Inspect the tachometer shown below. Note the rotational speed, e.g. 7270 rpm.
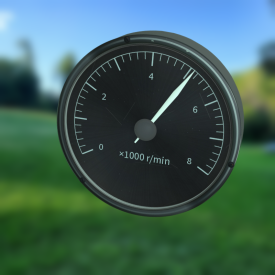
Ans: 5100 rpm
